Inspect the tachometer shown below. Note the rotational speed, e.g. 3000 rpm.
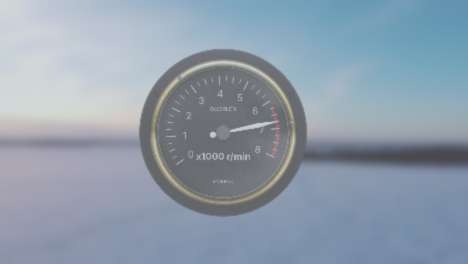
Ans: 6750 rpm
